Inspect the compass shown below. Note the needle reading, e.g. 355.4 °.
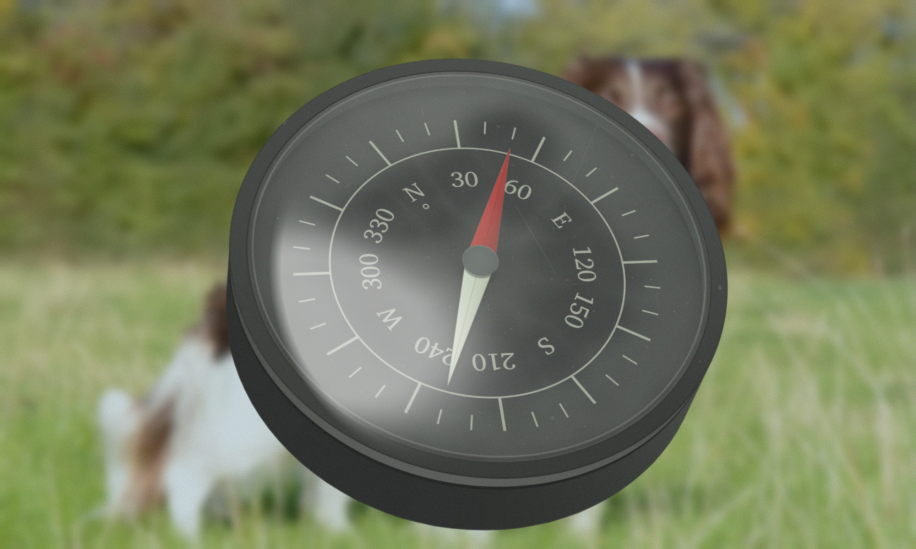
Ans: 50 °
